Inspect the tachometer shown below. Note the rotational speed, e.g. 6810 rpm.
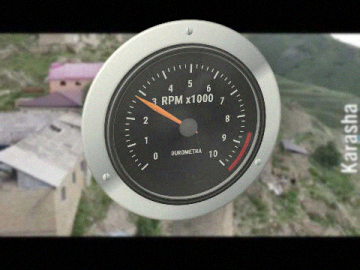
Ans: 2800 rpm
